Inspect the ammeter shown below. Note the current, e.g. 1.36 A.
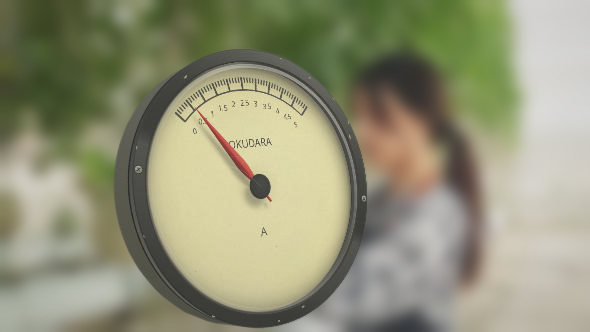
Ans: 0.5 A
